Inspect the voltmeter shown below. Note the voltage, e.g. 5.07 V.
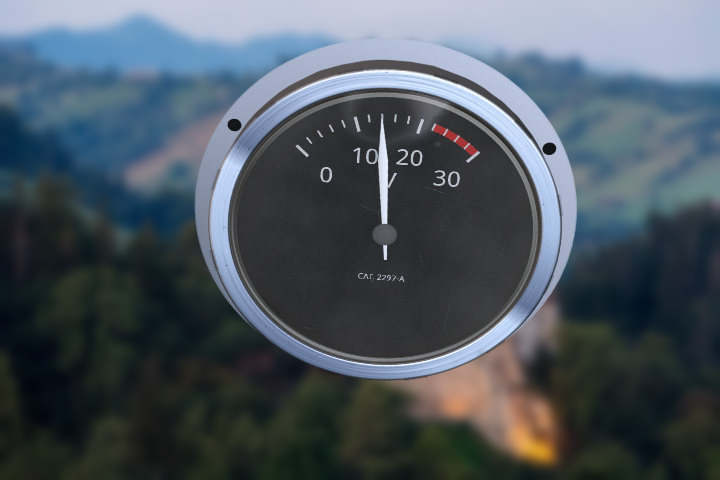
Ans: 14 V
